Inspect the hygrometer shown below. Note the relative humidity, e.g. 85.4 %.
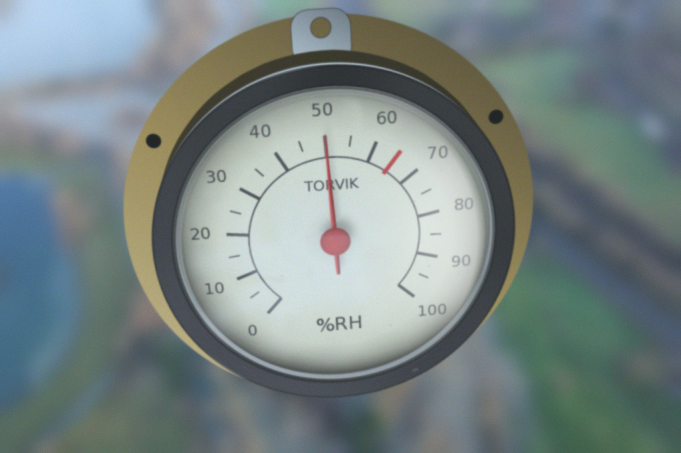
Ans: 50 %
